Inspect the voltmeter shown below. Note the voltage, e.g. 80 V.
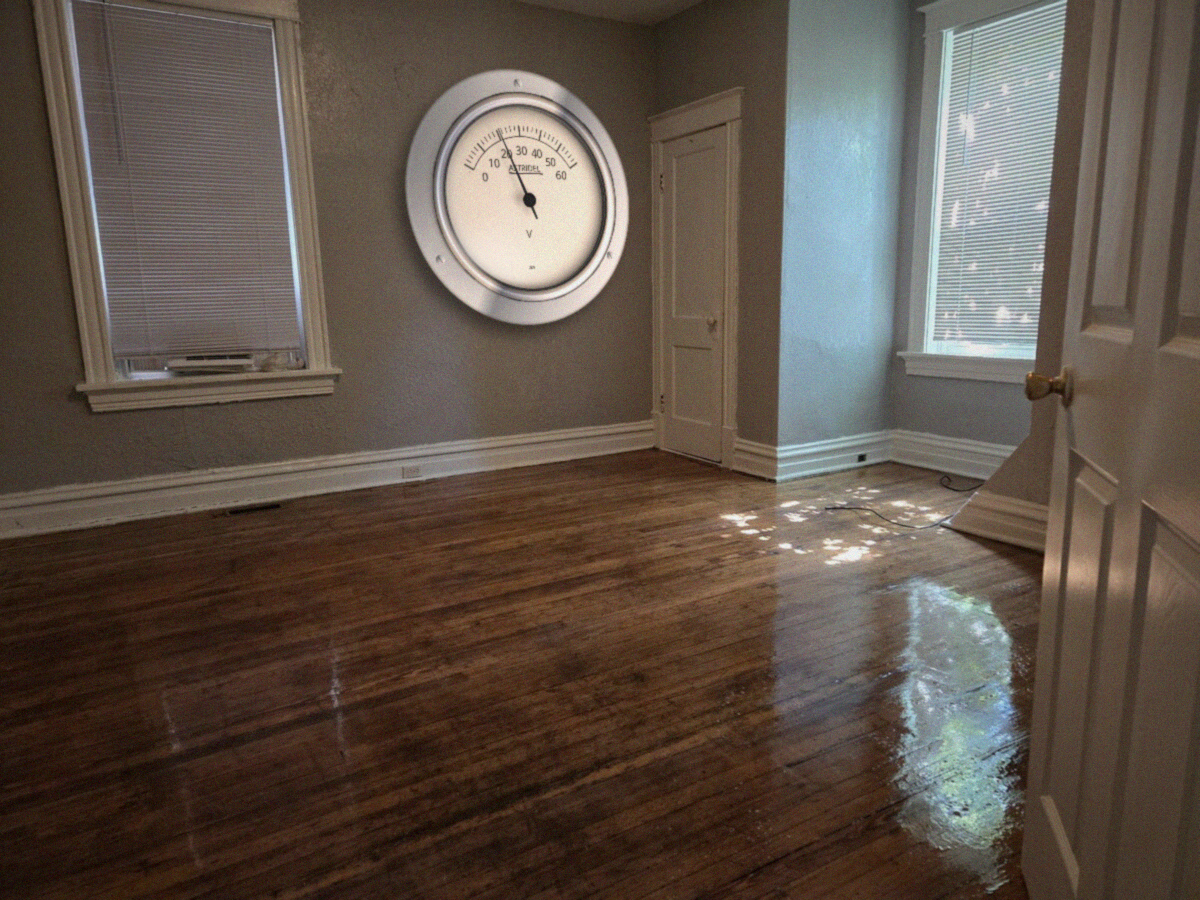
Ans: 20 V
